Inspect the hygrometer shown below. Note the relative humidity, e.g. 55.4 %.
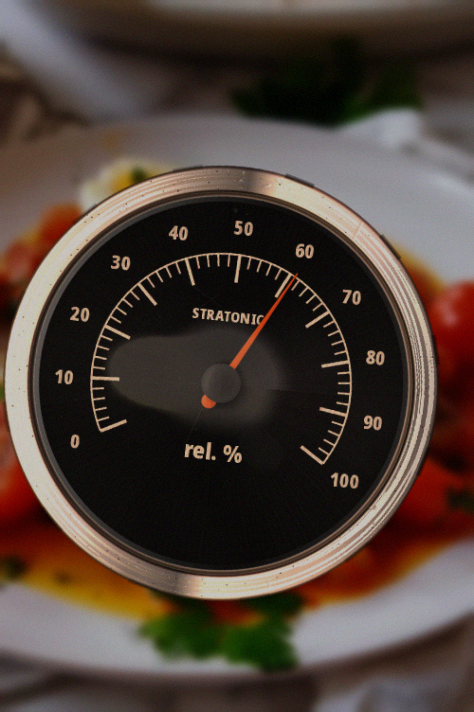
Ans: 61 %
